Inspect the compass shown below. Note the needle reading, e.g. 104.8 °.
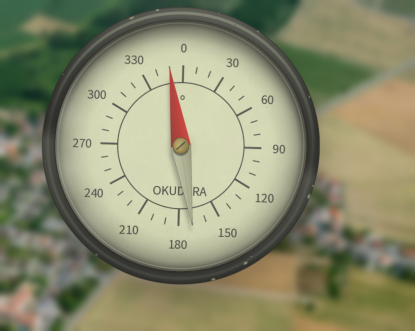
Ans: 350 °
